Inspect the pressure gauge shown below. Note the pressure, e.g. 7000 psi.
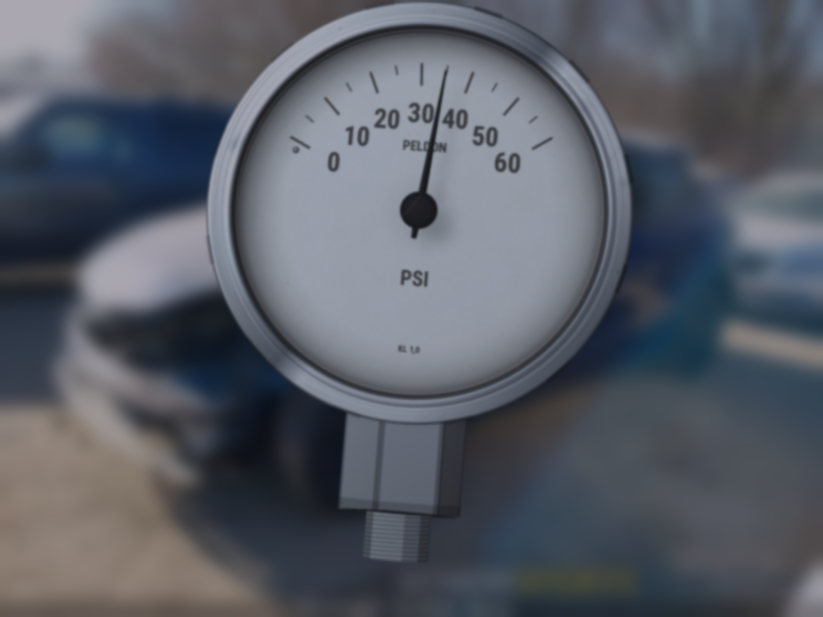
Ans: 35 psi
